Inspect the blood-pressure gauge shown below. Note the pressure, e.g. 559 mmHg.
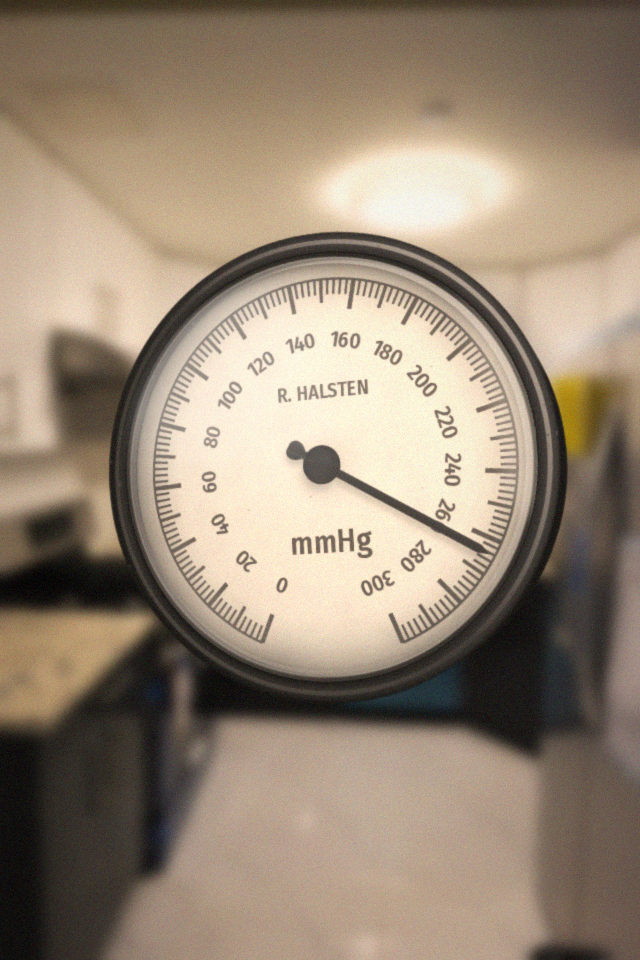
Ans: 264 mmHg
